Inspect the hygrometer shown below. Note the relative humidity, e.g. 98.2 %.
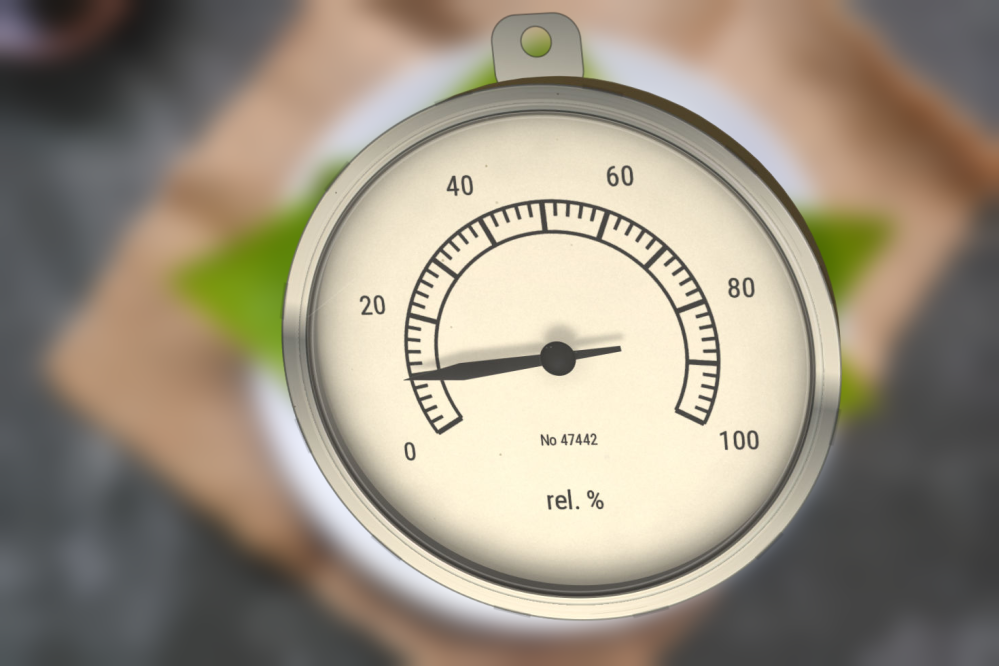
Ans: 10 %
